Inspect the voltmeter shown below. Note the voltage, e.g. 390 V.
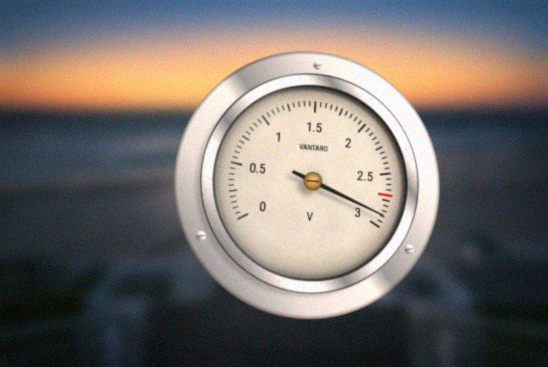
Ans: 2.9 V
